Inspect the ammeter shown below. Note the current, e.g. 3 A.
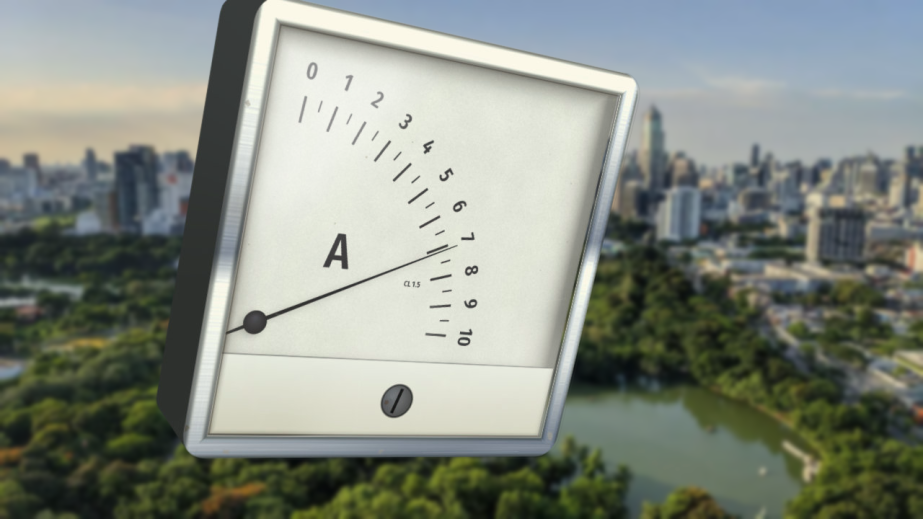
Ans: 7 A
